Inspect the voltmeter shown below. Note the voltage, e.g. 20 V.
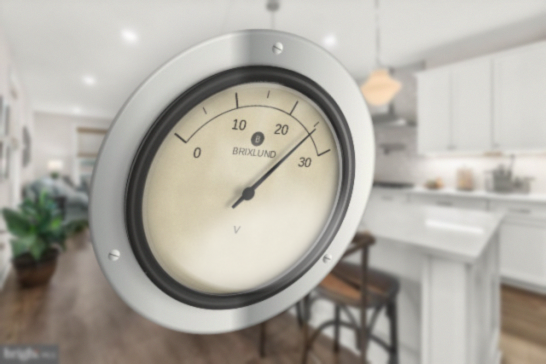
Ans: 25 V
